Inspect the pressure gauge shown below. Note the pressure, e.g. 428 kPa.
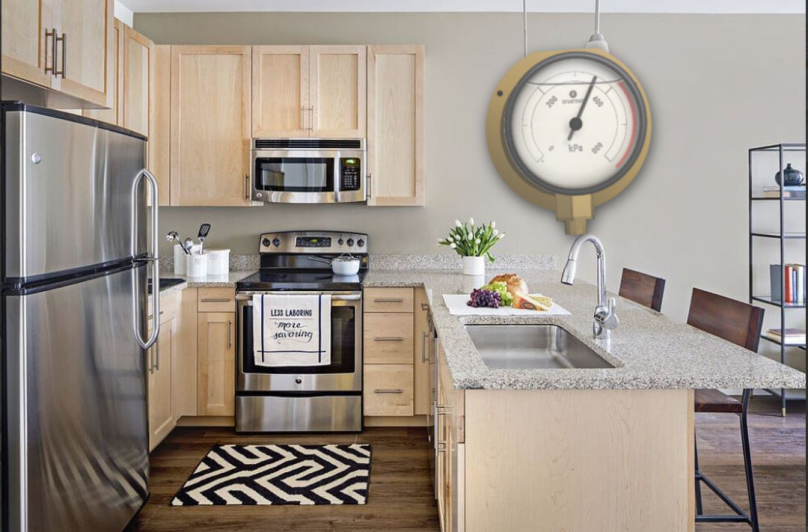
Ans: 350 kPa
